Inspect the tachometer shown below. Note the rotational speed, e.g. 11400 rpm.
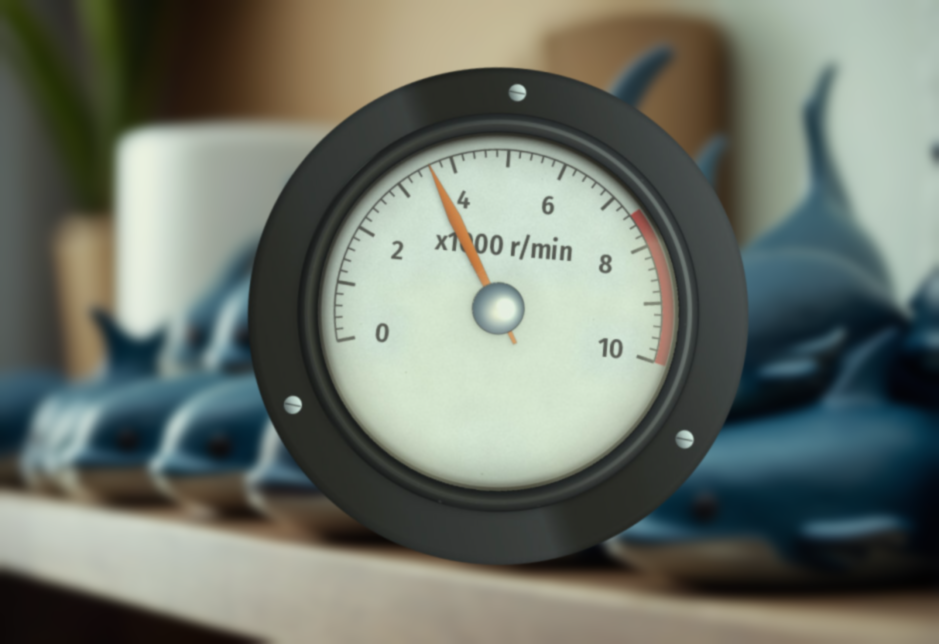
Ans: 3600 rpm
